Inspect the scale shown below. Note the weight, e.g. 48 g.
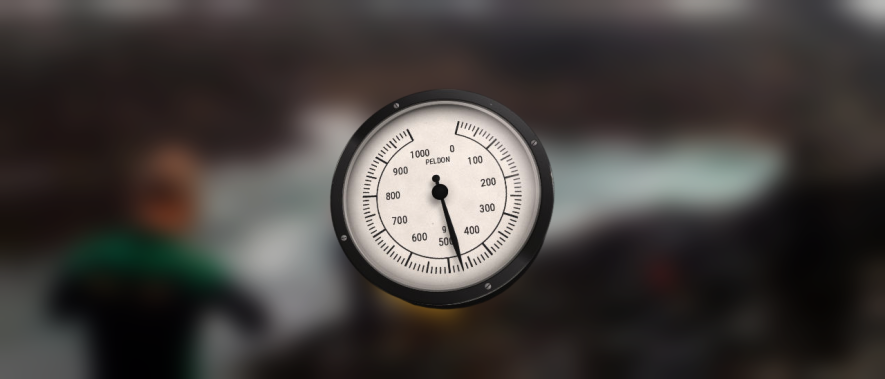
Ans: 470 g
